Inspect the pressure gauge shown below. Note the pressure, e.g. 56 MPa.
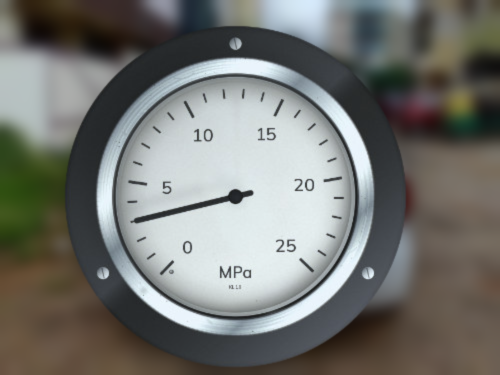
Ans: 3 MPa
